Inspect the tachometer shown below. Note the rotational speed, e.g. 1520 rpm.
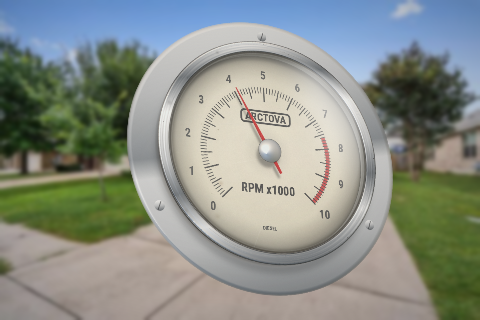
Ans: 4000 rpm
